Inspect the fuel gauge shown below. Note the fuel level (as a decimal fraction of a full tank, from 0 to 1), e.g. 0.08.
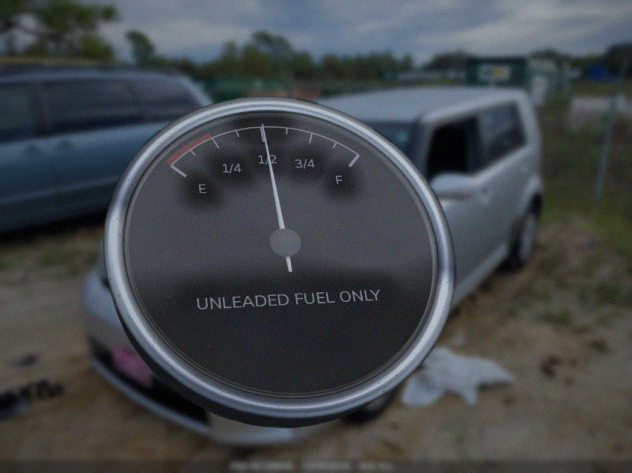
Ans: 0.5
